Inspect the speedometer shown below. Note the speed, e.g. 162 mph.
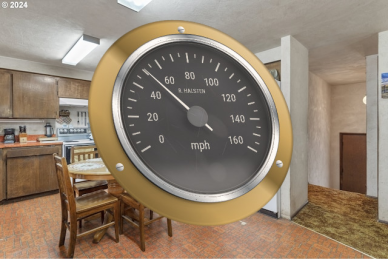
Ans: 50 mph
